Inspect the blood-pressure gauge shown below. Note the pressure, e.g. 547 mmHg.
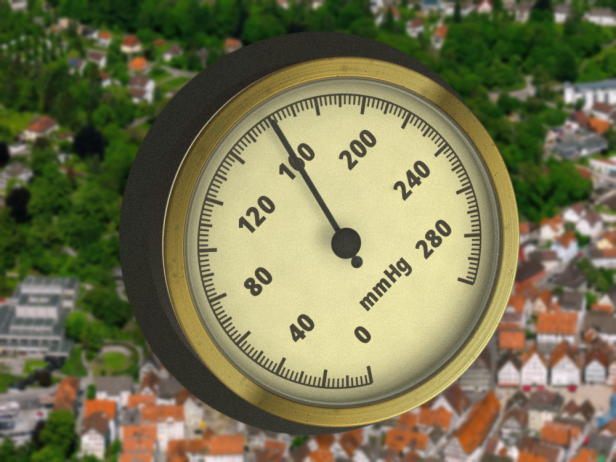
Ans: 160 mmHg
